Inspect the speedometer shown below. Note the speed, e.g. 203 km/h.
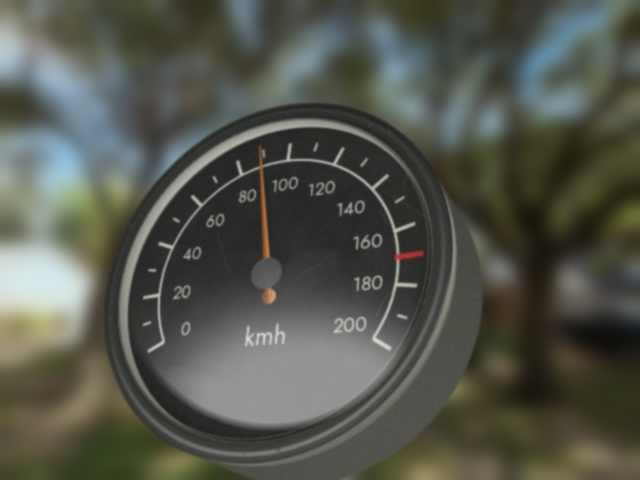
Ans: 90 km/h
